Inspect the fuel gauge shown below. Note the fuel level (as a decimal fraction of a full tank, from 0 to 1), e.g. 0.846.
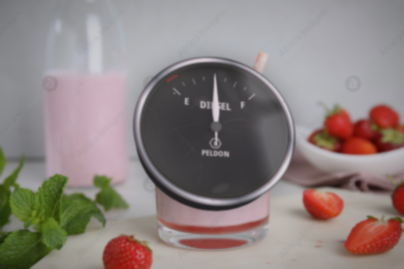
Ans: 0.5
